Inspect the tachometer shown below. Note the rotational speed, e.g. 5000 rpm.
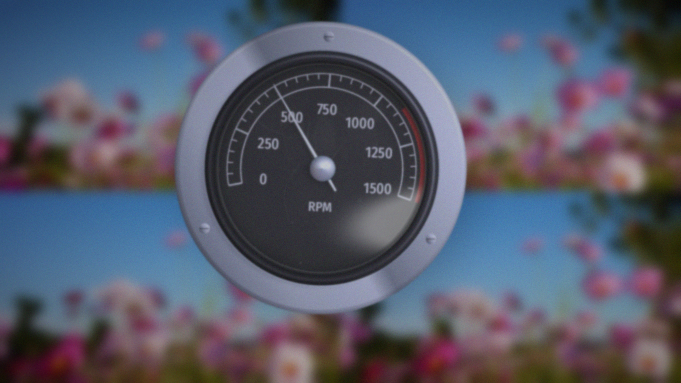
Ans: 500 rpm
